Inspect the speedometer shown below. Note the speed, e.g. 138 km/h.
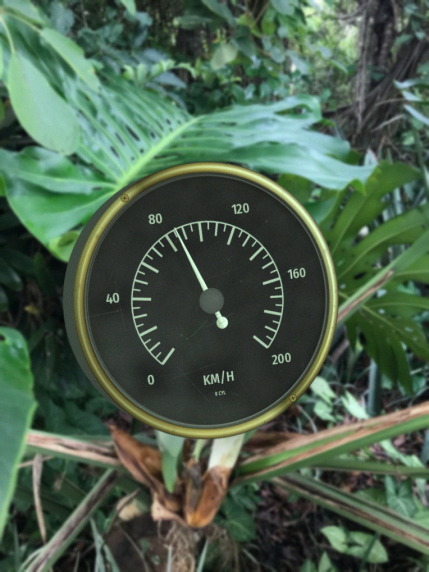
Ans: 85 km/h
